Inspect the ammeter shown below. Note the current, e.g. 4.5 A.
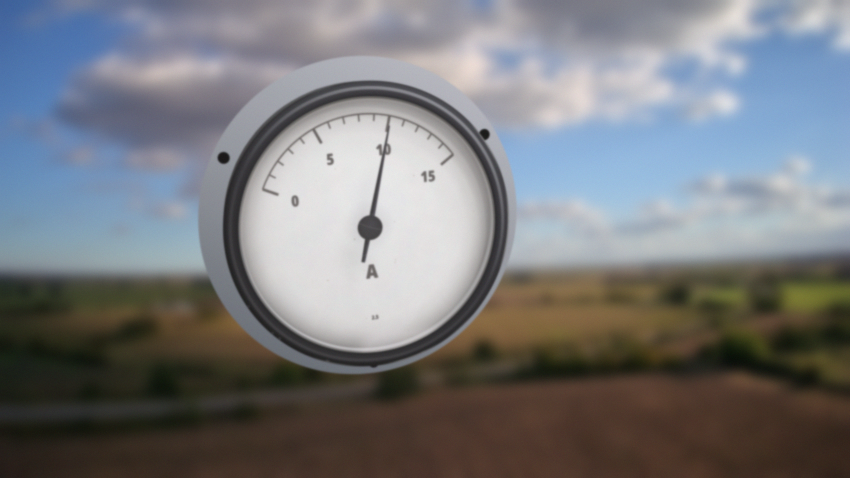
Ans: 10 A
